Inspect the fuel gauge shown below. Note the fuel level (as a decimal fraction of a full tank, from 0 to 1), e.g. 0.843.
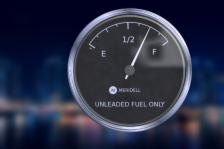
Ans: 0.75
